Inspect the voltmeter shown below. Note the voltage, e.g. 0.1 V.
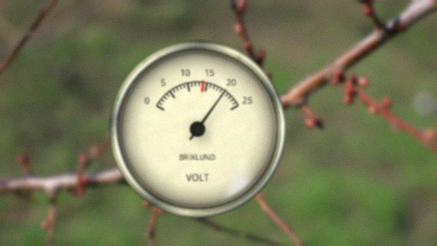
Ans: 20 V
